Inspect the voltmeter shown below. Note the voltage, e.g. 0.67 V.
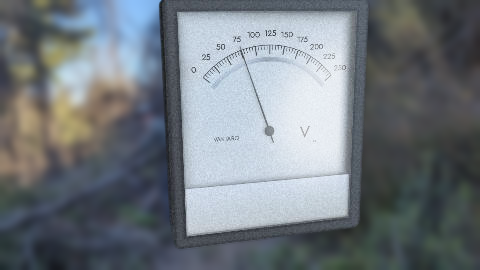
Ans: 75 V
